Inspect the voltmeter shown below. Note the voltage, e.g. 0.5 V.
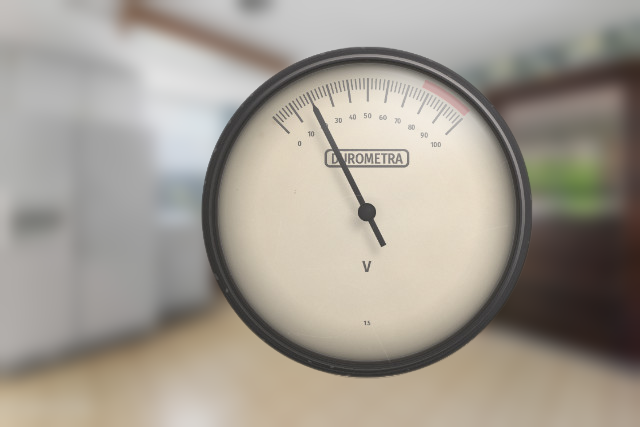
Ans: 20 V
